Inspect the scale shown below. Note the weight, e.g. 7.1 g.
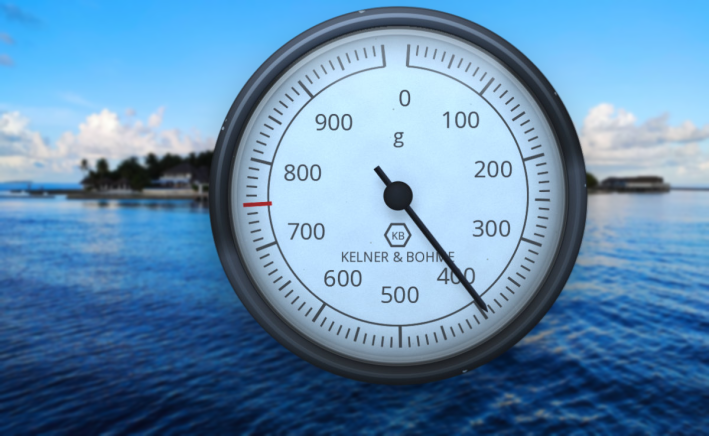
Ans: 395 g
